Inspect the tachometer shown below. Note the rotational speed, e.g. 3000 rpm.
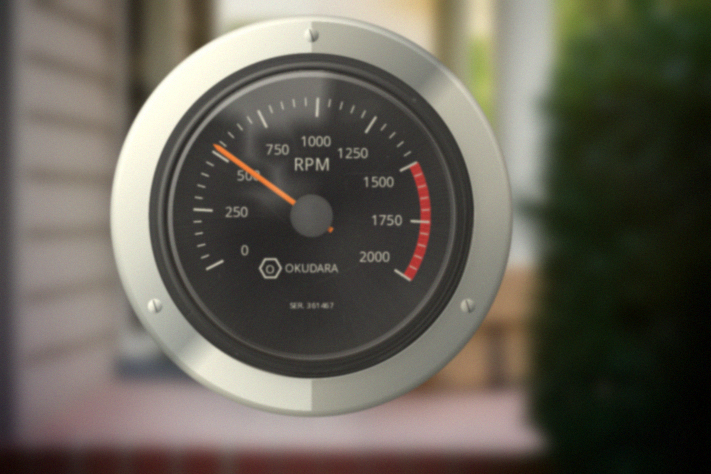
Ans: 525 rpm
